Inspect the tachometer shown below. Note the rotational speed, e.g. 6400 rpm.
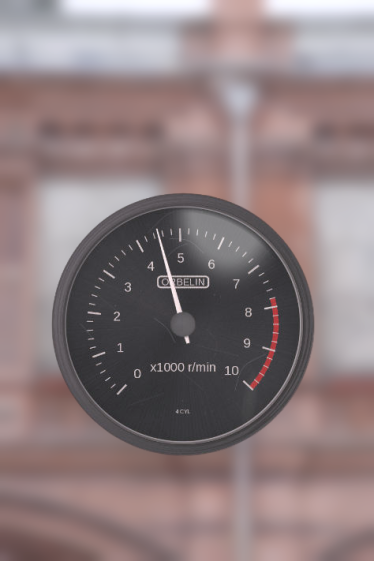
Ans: 4500 rpm
